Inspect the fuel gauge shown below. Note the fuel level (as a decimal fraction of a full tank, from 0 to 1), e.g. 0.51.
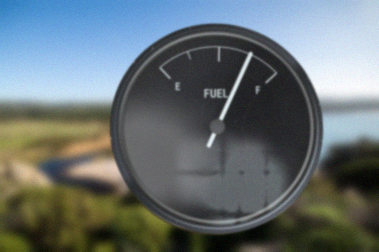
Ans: 0.75
